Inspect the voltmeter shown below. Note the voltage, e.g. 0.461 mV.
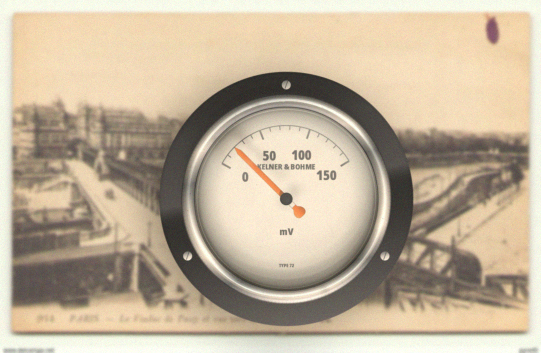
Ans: 20 mV
